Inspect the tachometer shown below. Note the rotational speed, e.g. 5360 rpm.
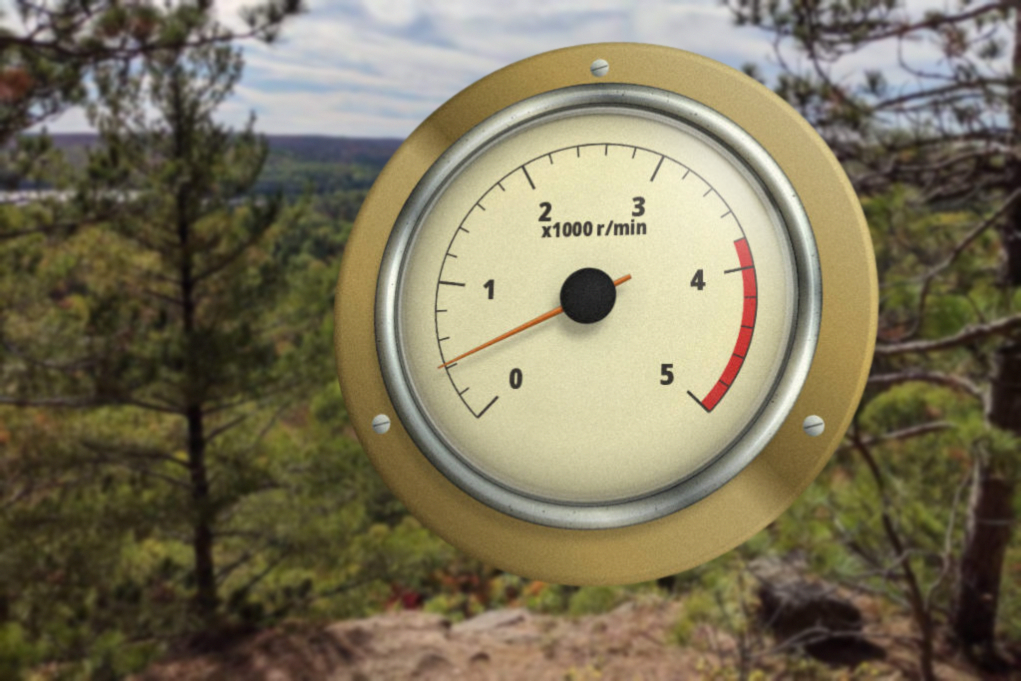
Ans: 400 rpm
